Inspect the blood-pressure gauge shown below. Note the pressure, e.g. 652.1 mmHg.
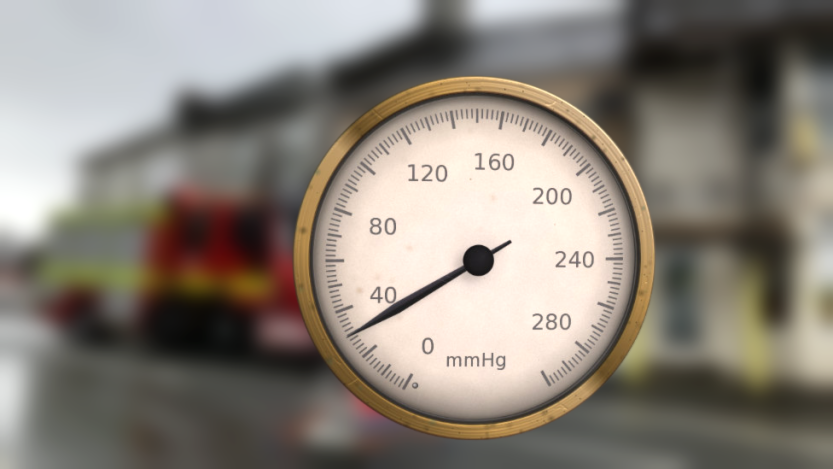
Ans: 30 mmHg
